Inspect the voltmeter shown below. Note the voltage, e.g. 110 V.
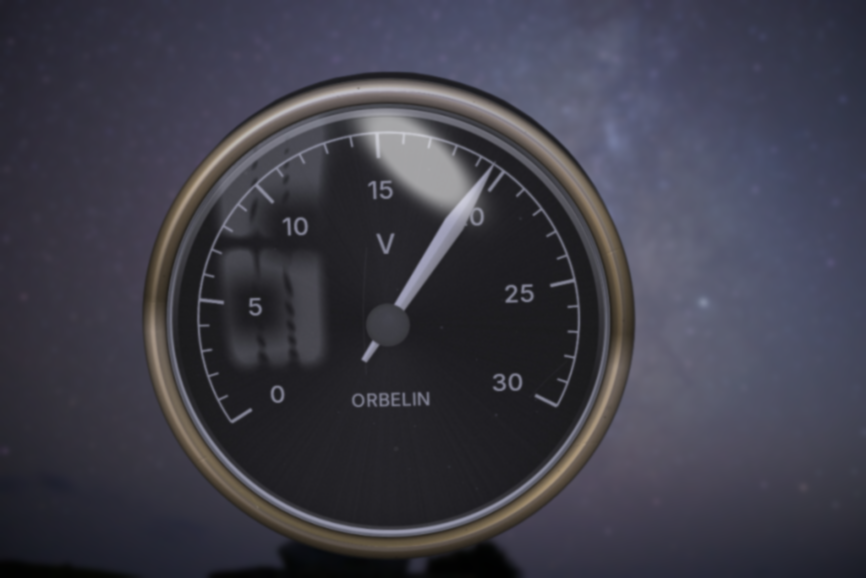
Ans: 19.5 V
